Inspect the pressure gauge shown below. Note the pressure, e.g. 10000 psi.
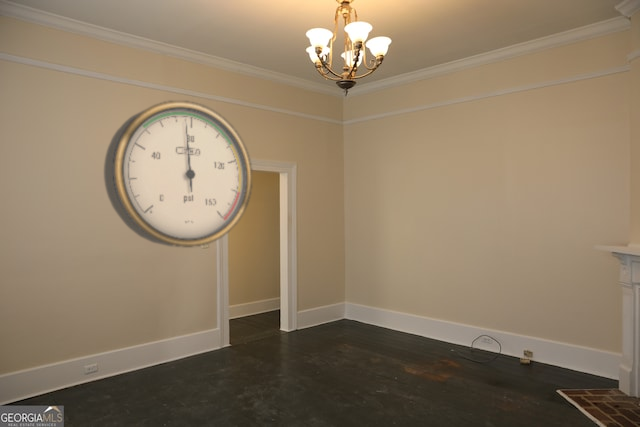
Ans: 75 psi
